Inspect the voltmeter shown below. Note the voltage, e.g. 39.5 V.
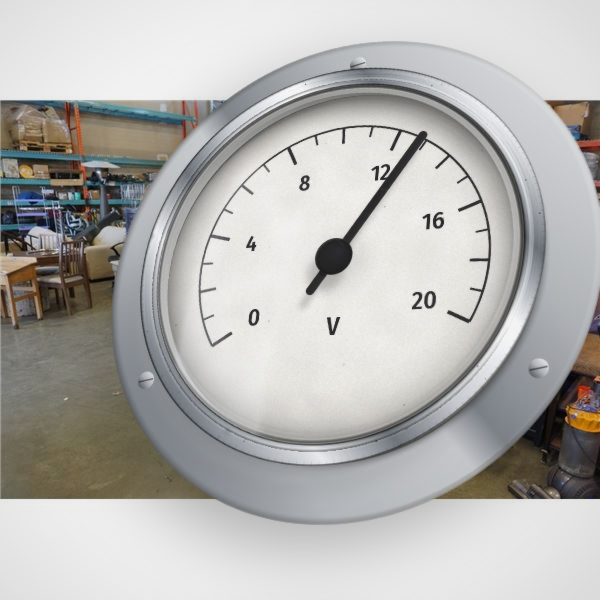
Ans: 13 V
